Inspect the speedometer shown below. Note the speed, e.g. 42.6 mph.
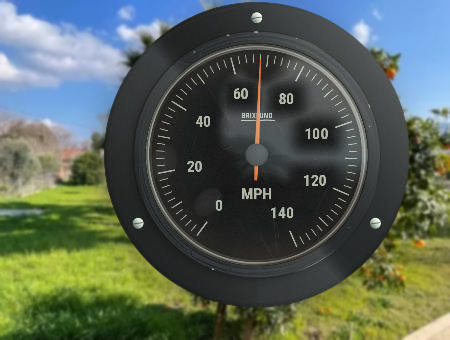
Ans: 68 mph
